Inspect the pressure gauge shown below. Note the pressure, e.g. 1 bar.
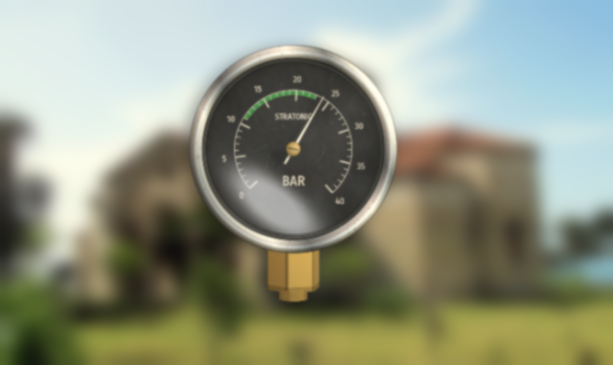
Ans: 24 bar
